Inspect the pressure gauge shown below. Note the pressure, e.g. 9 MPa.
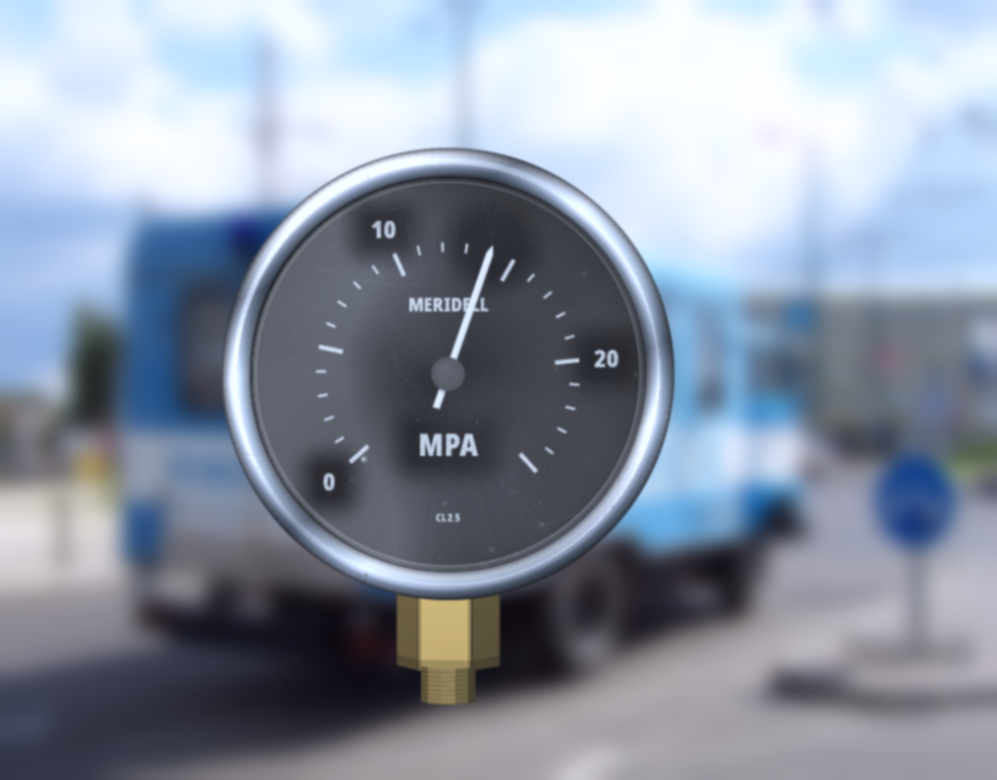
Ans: 14 MPa
